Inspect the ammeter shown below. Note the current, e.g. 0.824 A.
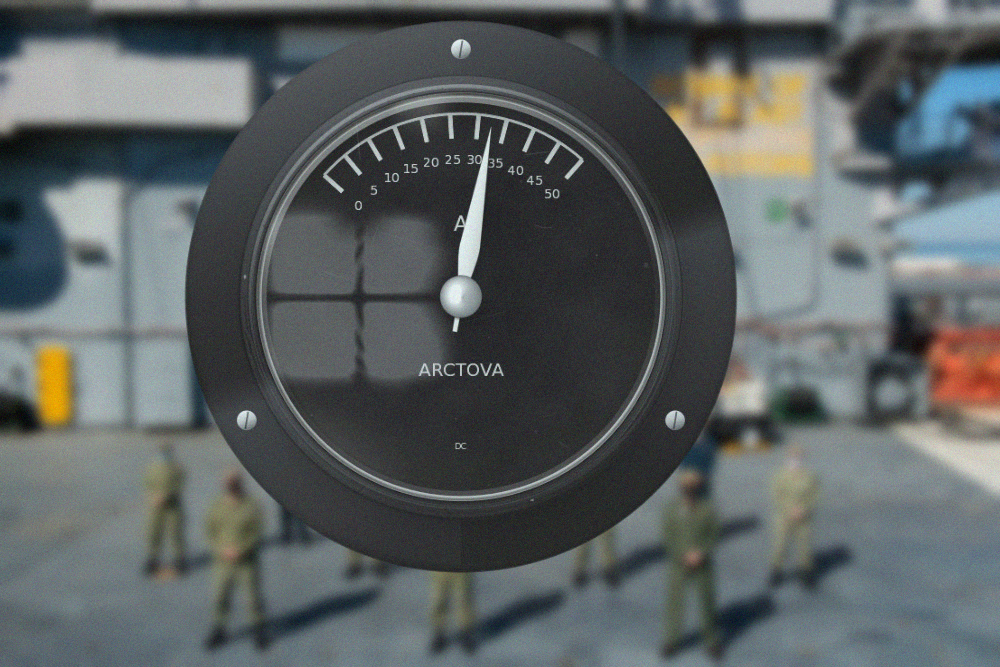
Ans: 32.5 A
